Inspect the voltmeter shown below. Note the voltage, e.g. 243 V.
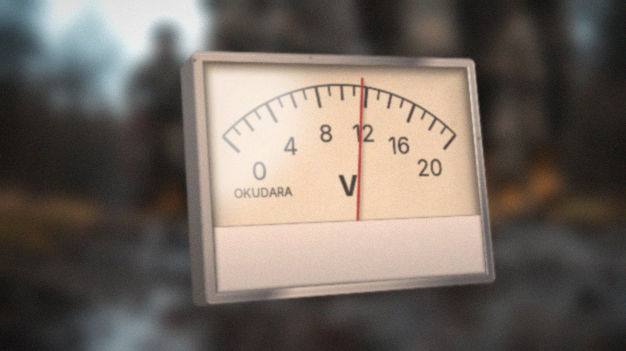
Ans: 11.5 V
